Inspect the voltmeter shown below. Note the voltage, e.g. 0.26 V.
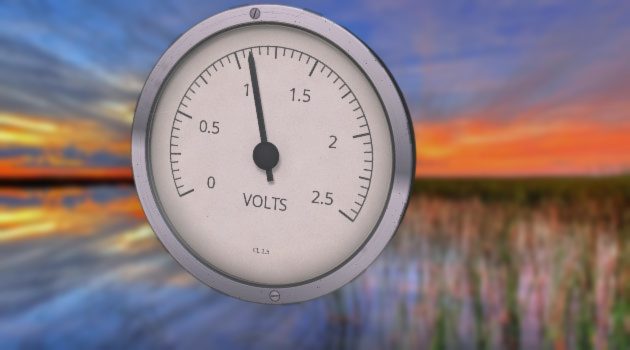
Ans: 1.1 V
